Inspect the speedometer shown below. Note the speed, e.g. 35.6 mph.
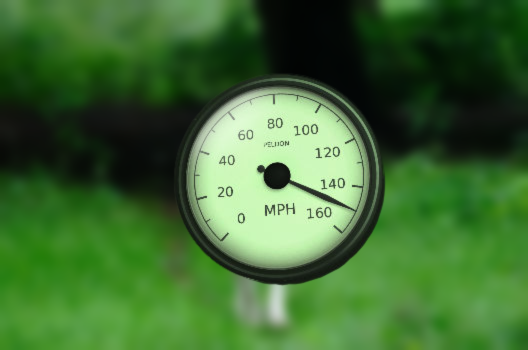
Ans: 150 mph
